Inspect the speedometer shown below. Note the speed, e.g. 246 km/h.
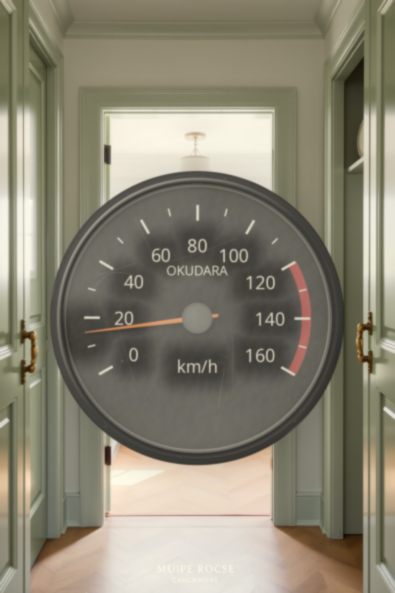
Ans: 15 km/h
